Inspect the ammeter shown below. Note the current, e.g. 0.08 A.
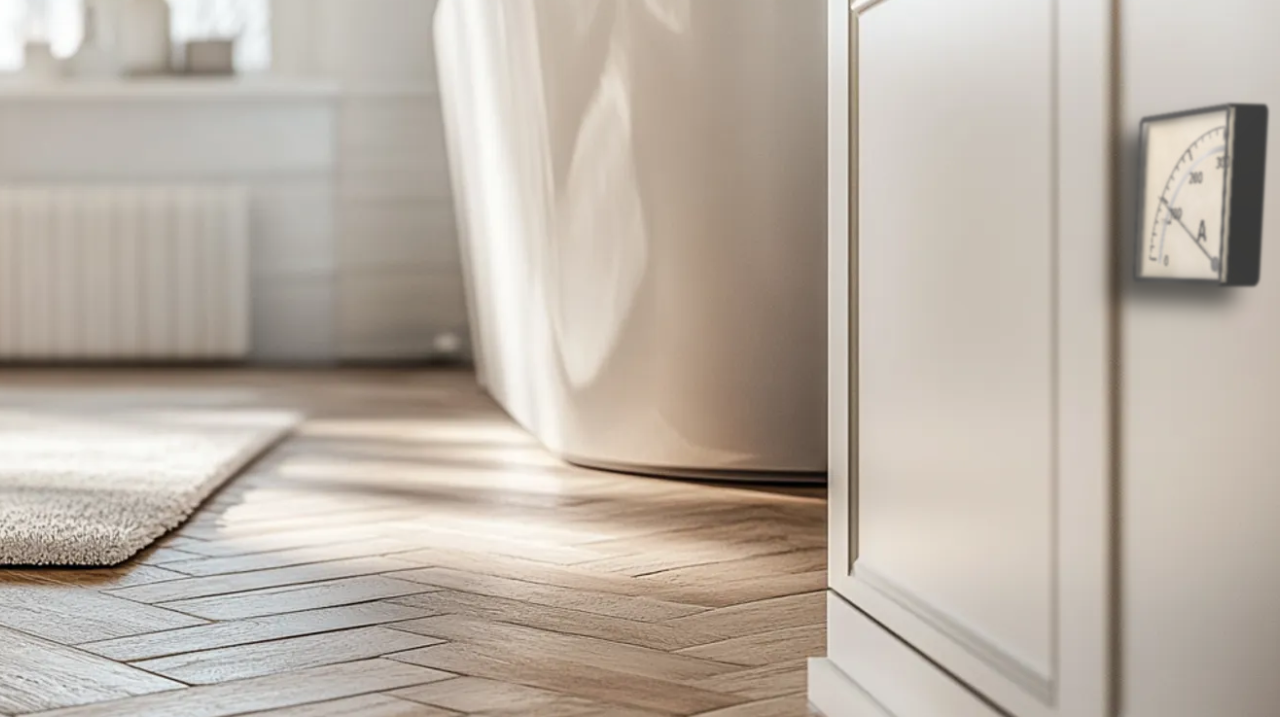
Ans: 100 A
